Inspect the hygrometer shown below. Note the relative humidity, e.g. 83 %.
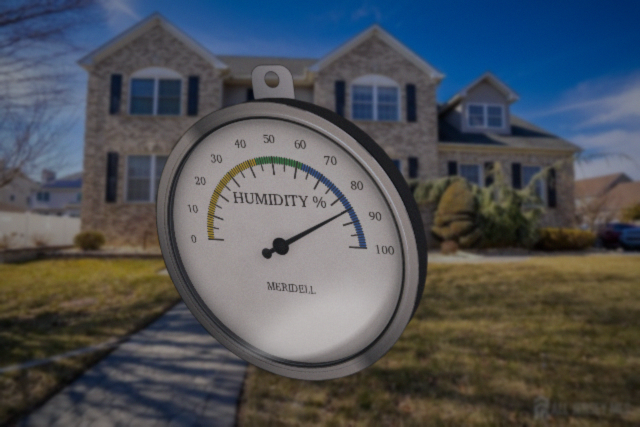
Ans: 85 %
